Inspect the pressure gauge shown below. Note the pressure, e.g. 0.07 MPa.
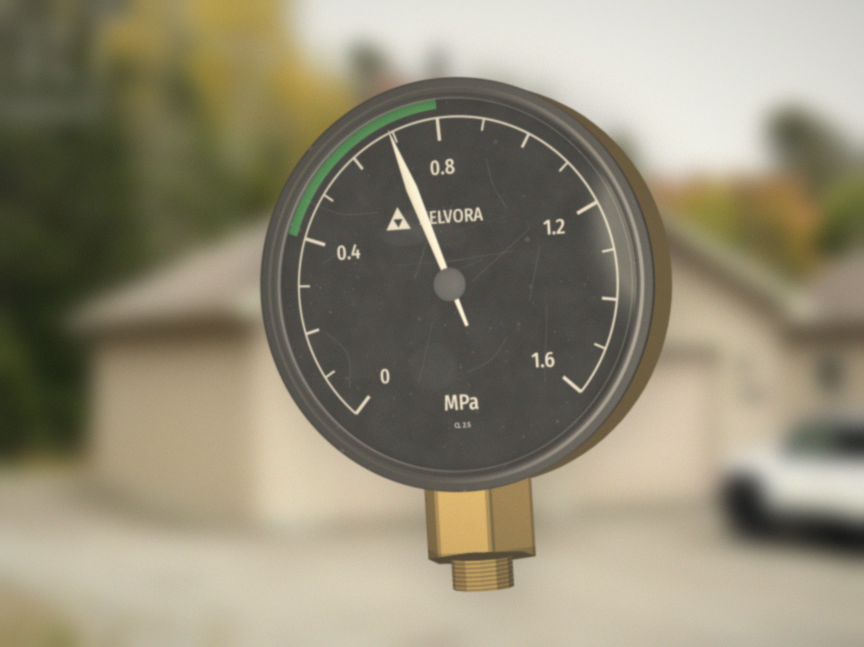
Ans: 0.7 MPa
